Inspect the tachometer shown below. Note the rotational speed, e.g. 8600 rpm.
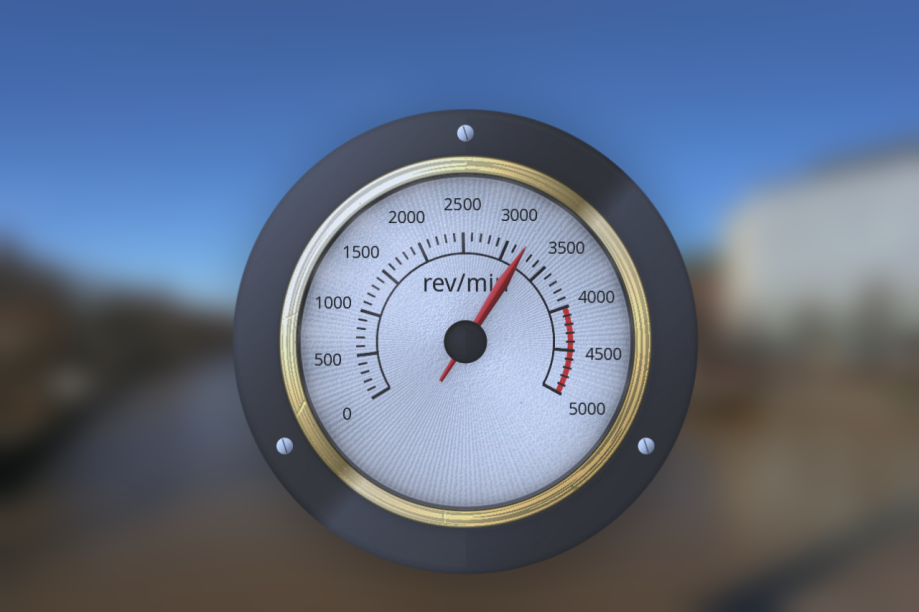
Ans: 3200 rpm
